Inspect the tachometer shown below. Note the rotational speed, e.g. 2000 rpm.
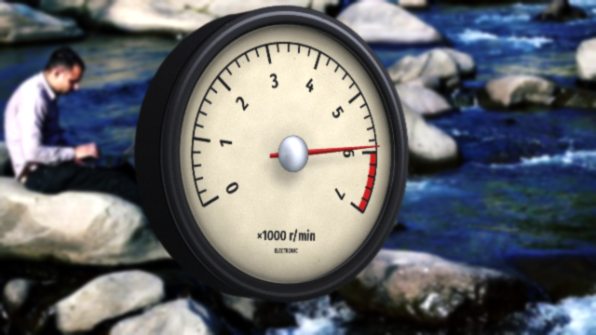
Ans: 5900 rpm
